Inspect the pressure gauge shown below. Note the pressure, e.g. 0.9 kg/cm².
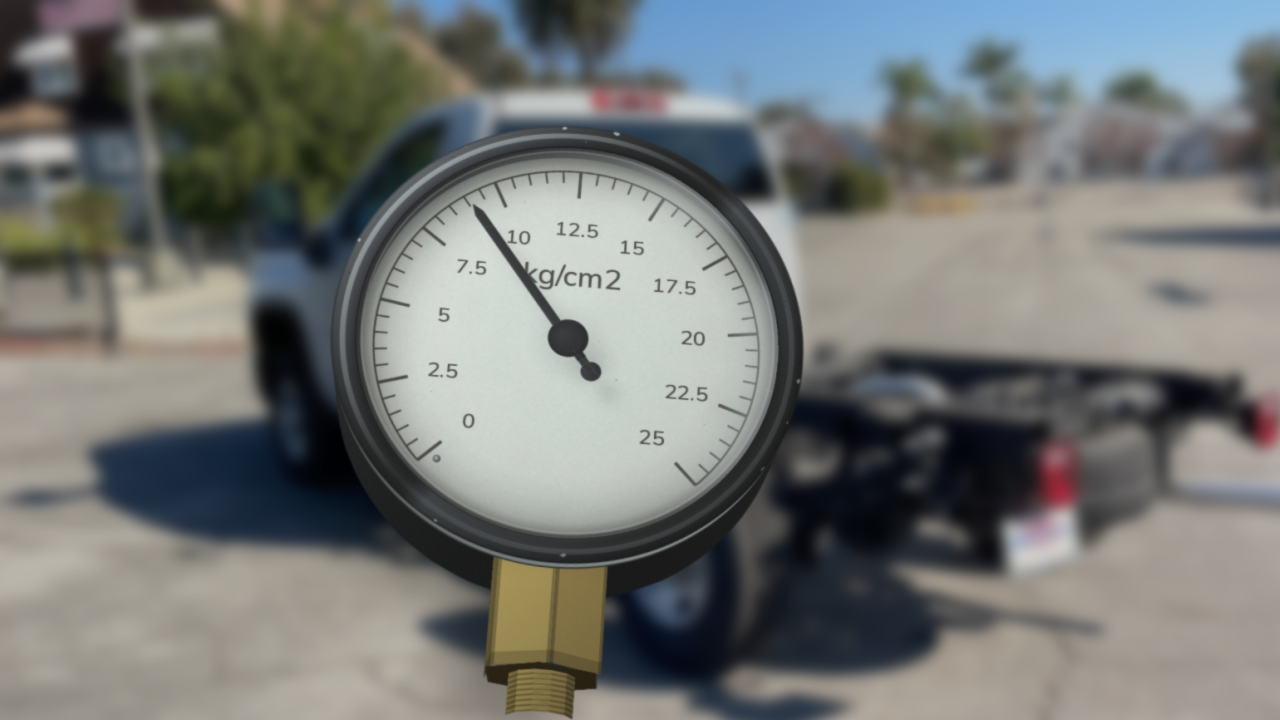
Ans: 9 kg/cm²
